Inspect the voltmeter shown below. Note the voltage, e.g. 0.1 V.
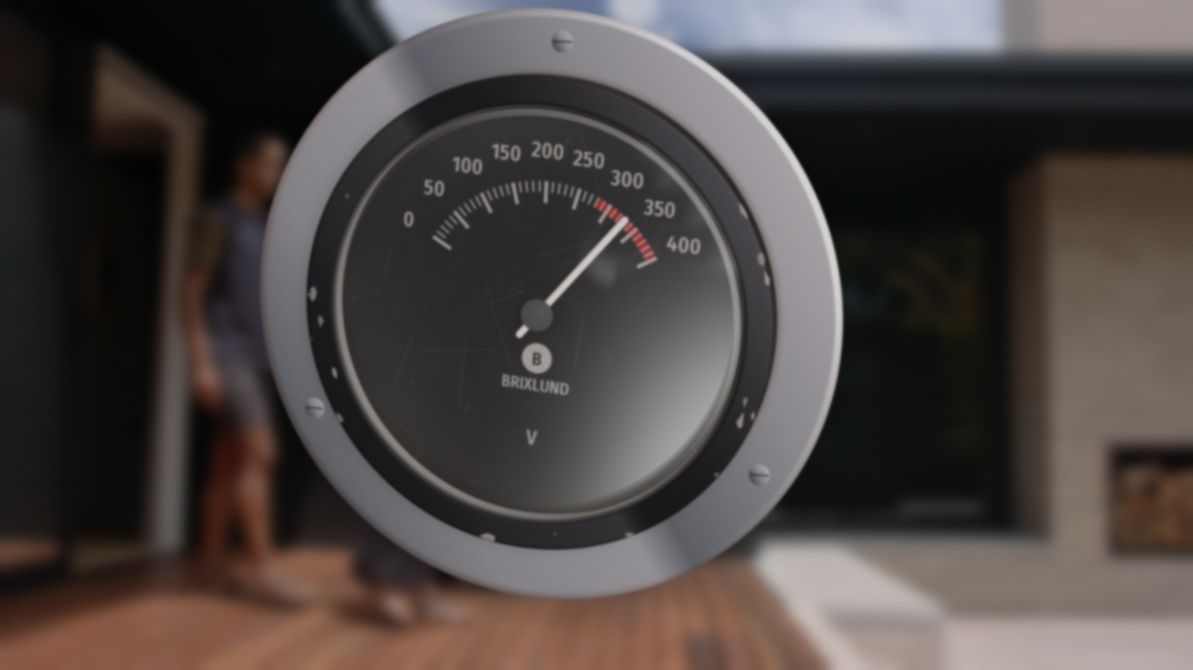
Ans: 330 V
